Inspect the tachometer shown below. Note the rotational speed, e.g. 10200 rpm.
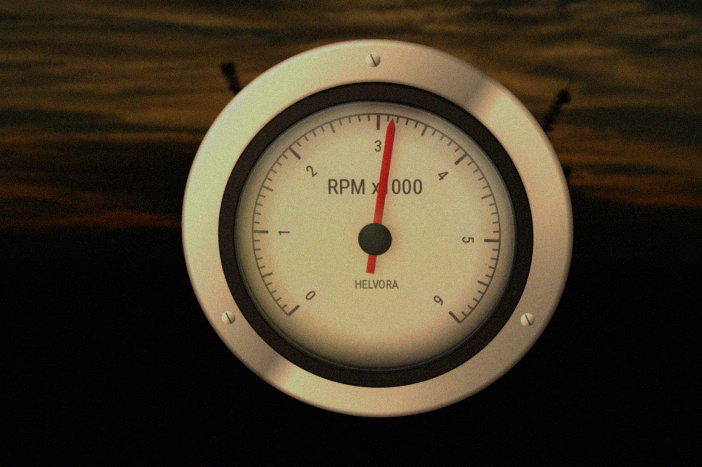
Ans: 3150 rpm
